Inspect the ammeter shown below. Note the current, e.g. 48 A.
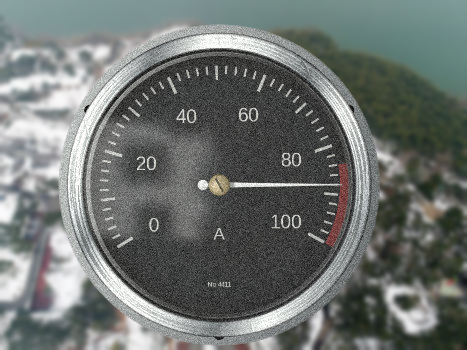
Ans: 88 A
